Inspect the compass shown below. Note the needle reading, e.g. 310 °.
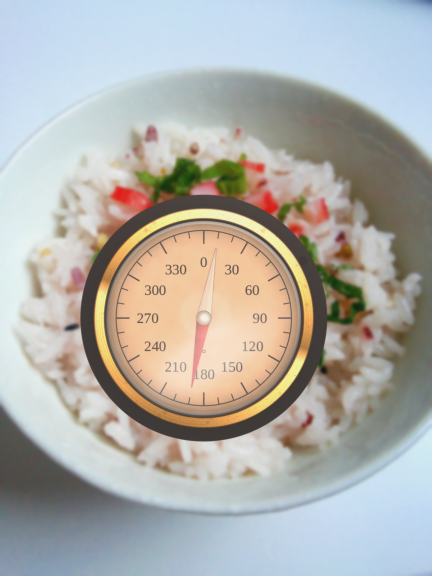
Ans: 190 °
